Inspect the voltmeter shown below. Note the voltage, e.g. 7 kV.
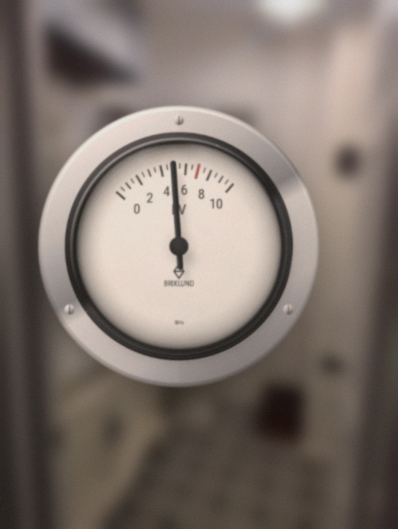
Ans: 5 kV
